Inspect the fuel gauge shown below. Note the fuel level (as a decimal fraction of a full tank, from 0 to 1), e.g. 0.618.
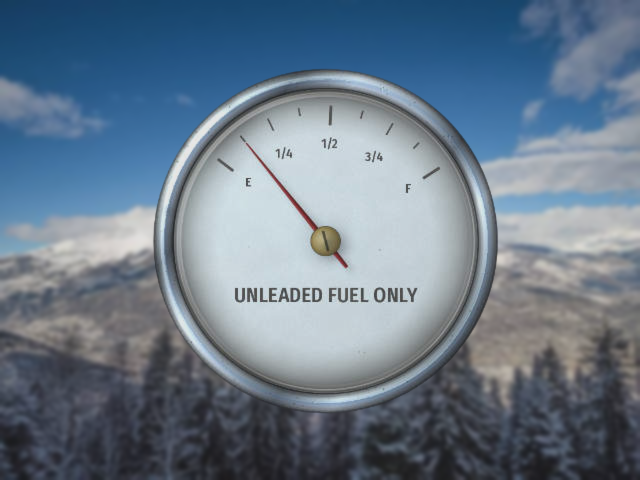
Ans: 0.125
